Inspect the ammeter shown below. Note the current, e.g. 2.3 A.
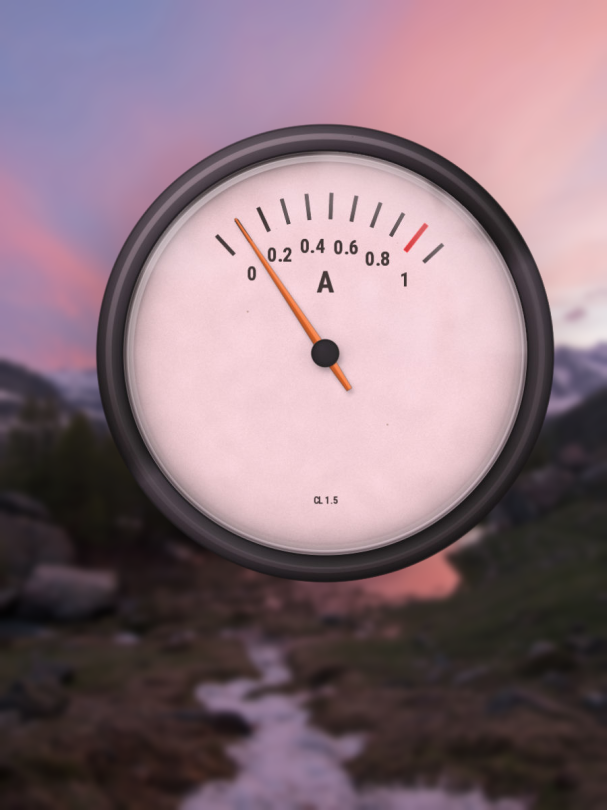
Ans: 0.1 A
